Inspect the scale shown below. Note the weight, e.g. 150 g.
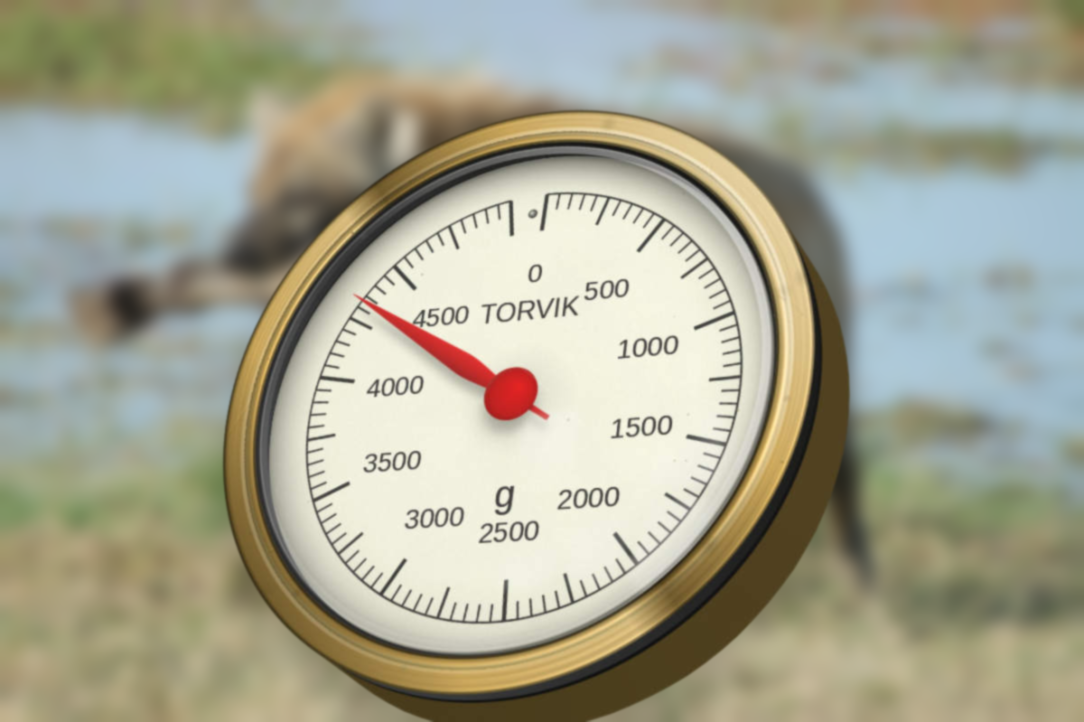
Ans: 4325 g
